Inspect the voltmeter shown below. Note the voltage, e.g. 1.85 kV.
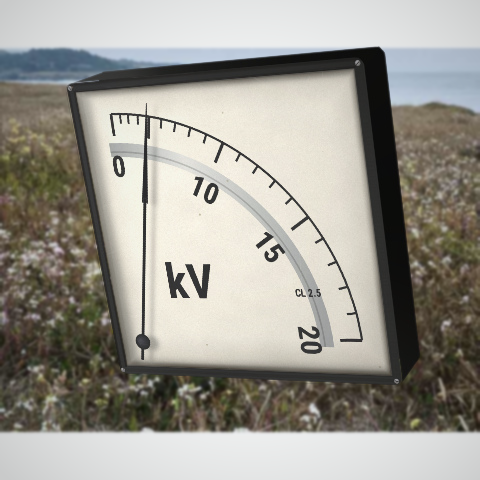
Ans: 5 kV
